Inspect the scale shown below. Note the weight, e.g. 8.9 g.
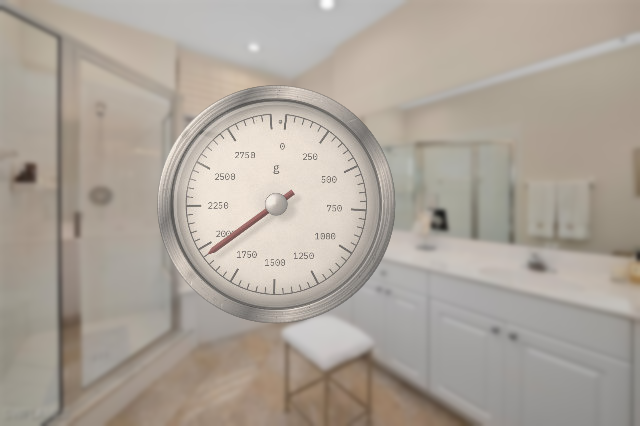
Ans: 1950 g
